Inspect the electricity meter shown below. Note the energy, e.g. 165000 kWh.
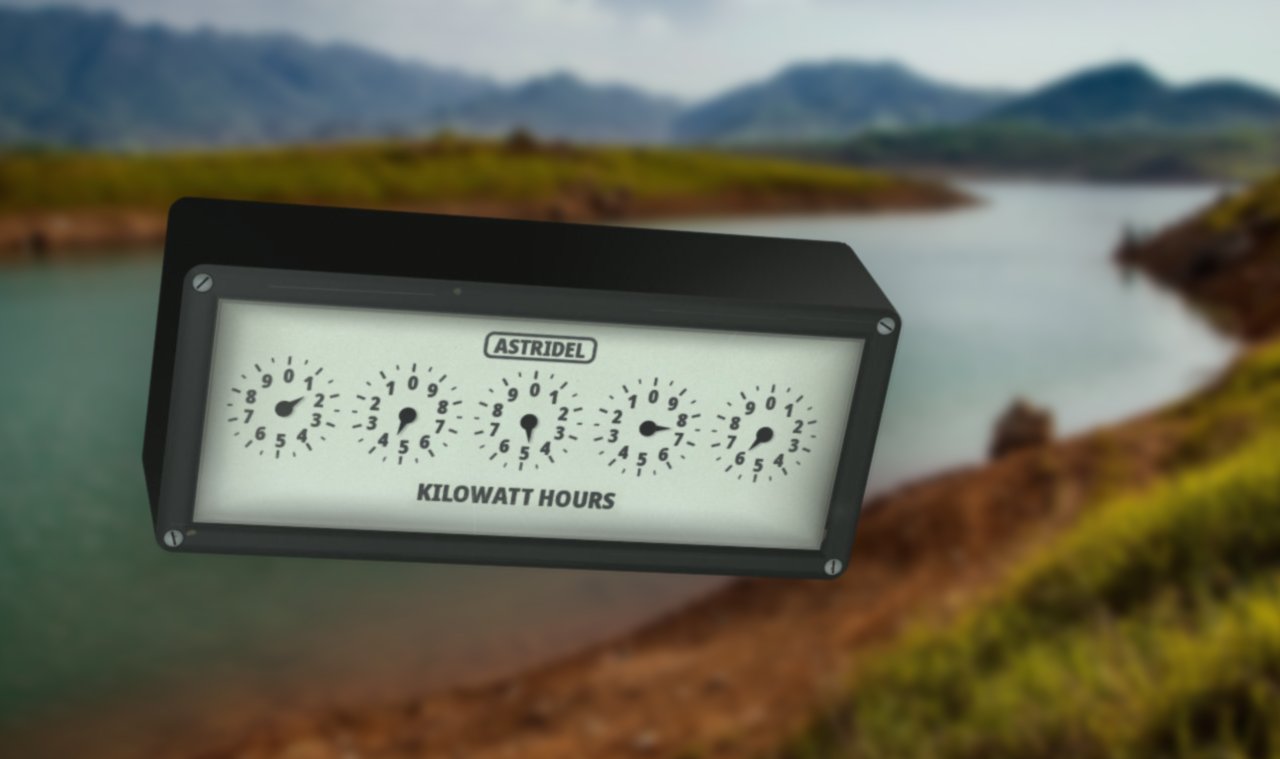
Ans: 14476 kWh
